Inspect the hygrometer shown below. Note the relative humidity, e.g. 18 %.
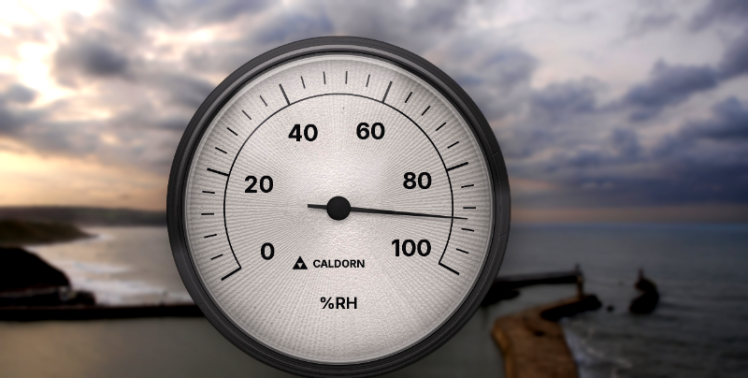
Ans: 90 %
